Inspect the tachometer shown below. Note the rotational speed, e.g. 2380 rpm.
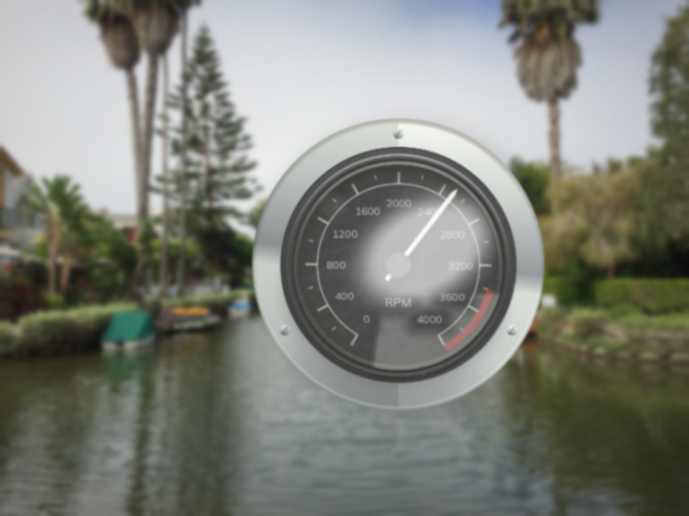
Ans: 2500 rpm
